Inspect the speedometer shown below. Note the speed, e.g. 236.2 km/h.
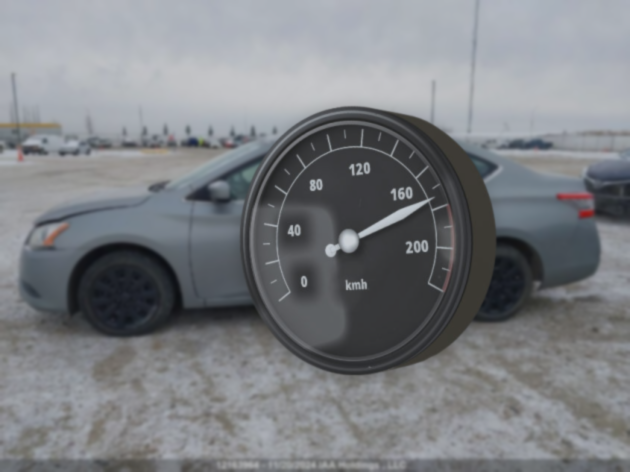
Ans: 175 km/h
